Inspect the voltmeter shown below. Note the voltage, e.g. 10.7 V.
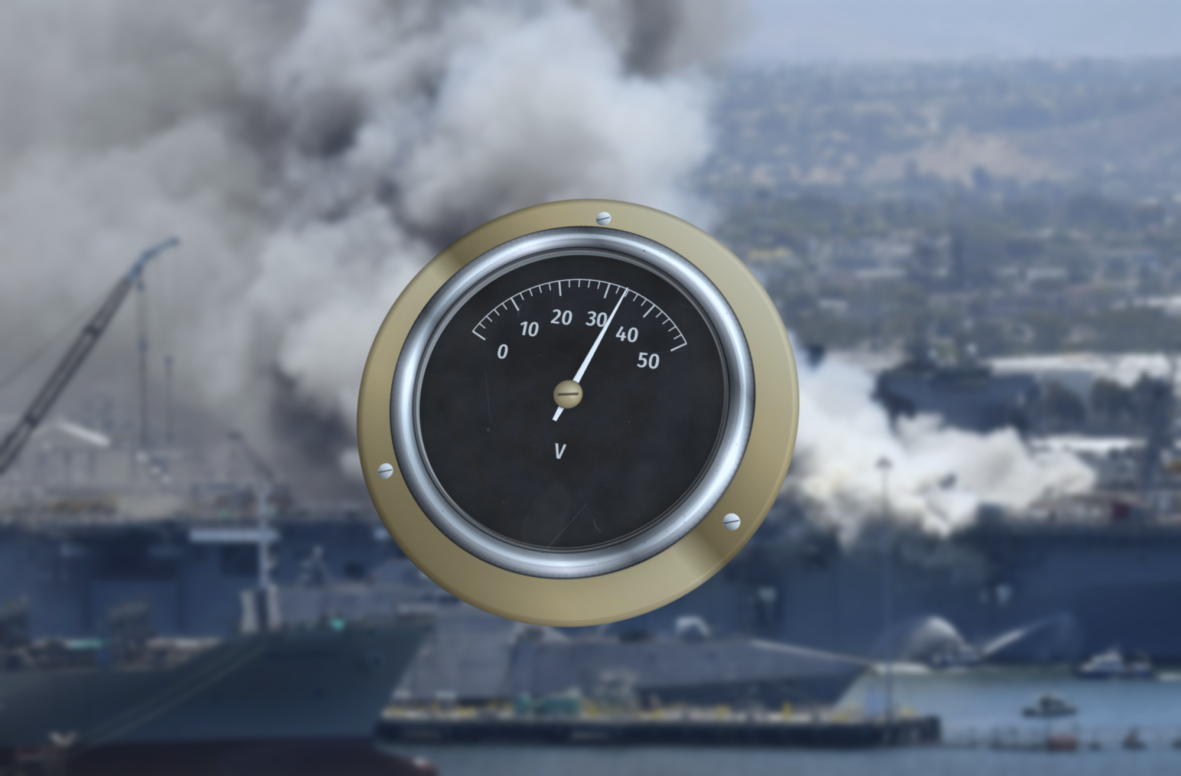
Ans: 34 V
